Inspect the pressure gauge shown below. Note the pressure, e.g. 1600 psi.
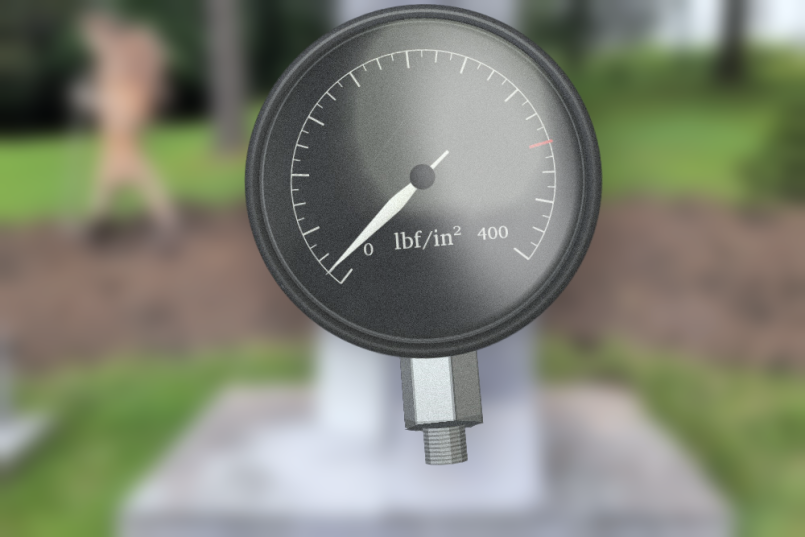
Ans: 10 psi
